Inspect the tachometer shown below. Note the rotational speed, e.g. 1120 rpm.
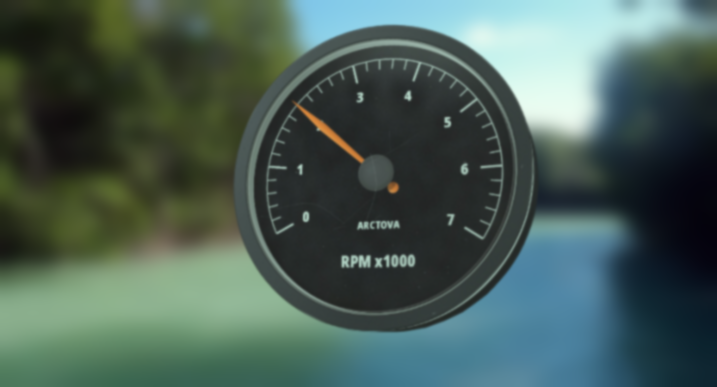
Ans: 2000 rpm
